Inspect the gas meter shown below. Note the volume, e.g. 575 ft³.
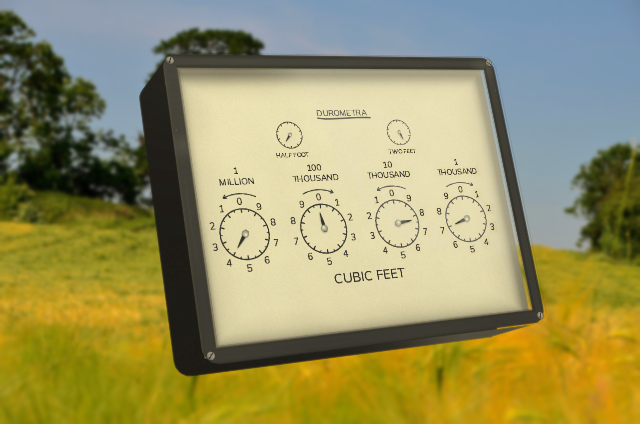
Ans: 397700 ft³
